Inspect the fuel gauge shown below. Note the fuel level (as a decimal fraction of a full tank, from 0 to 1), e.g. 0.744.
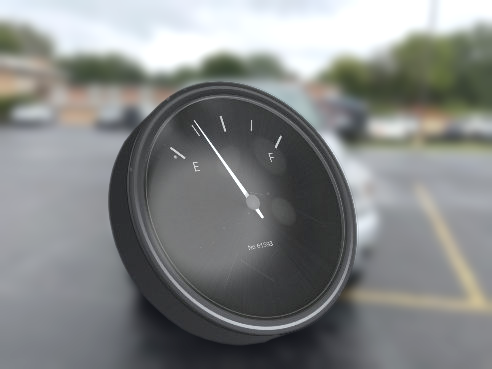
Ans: 0.25
